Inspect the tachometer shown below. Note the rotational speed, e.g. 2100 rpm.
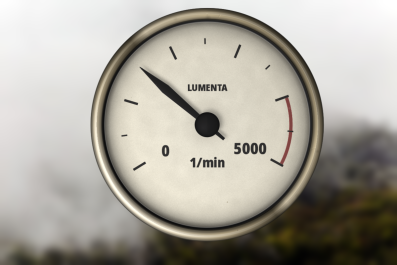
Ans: 1500 rpm
